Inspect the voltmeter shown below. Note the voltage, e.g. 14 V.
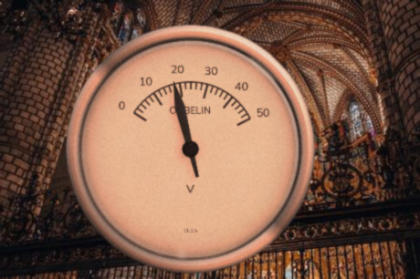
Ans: 18 V
